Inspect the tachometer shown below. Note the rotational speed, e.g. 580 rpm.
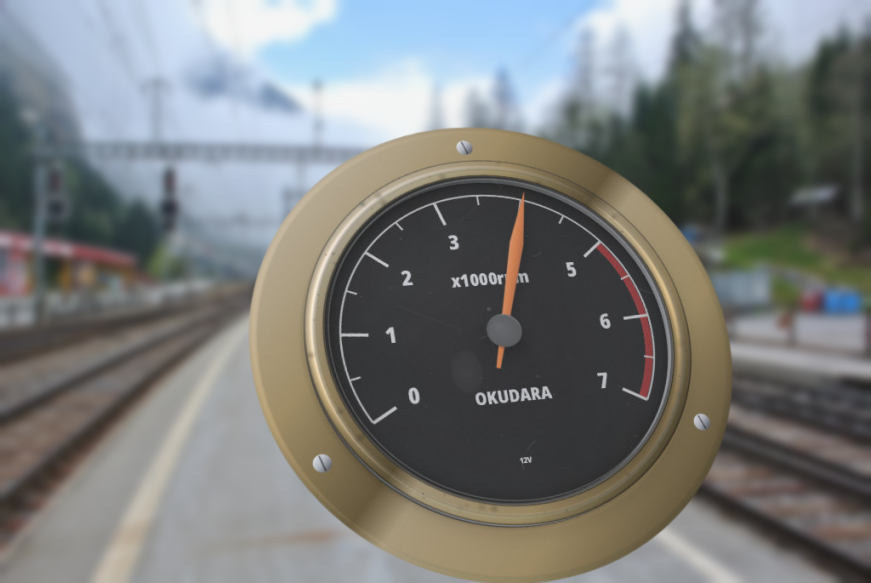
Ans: 4000 rpm
